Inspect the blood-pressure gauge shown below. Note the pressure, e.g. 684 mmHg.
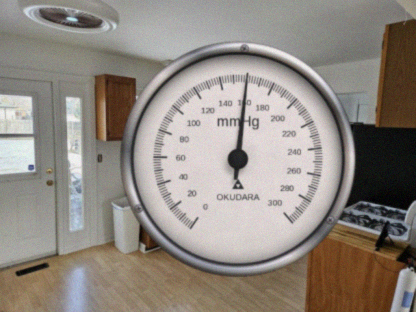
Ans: 160 mmHg
